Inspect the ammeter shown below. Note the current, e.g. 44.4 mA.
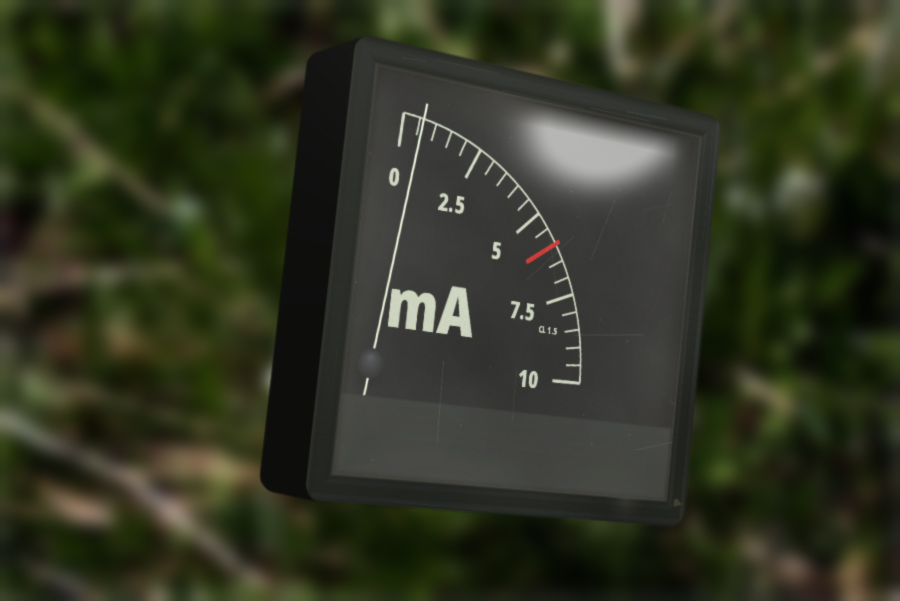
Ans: 0.5 mA
